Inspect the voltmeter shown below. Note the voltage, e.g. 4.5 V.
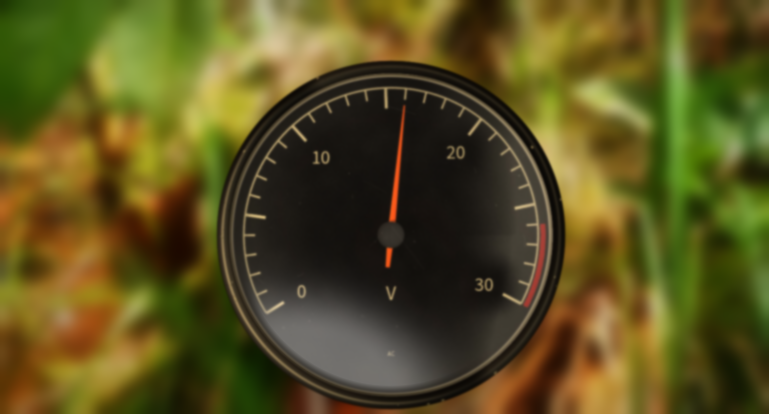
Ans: 16 V
